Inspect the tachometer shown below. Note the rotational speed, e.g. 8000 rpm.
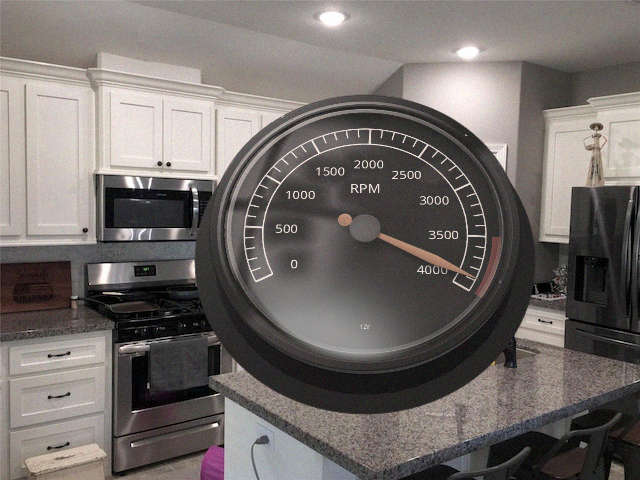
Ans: 3900 rpm
